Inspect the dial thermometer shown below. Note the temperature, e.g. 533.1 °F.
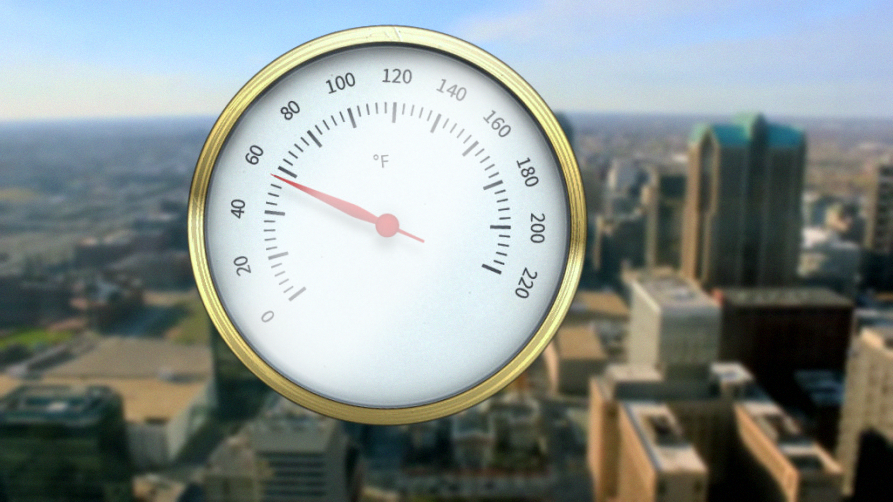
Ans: 56 °F
